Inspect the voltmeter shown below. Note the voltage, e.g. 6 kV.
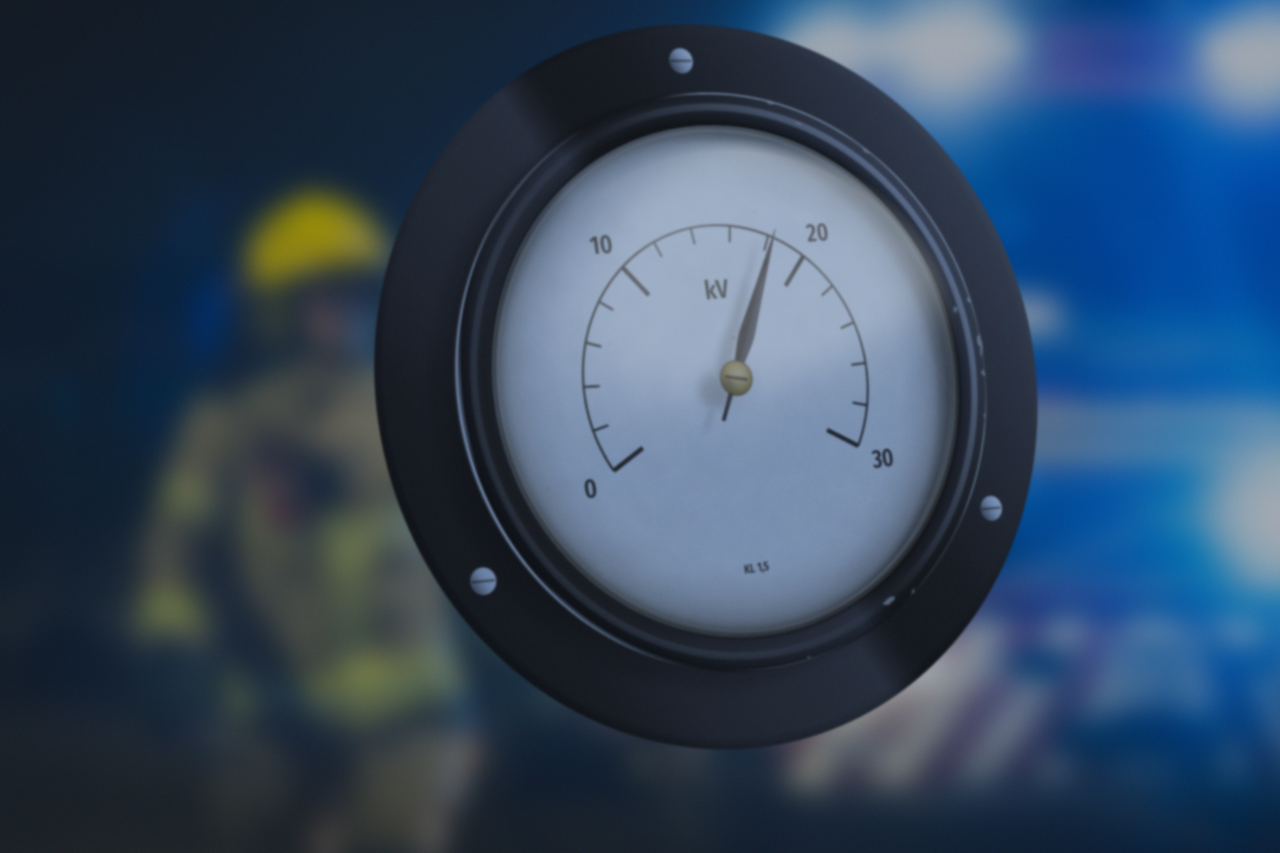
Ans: 18 kV
